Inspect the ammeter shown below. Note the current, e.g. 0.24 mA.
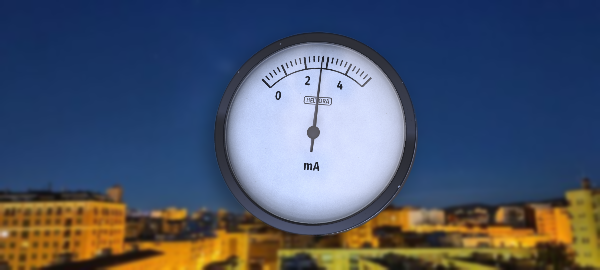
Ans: 2.8 mA
